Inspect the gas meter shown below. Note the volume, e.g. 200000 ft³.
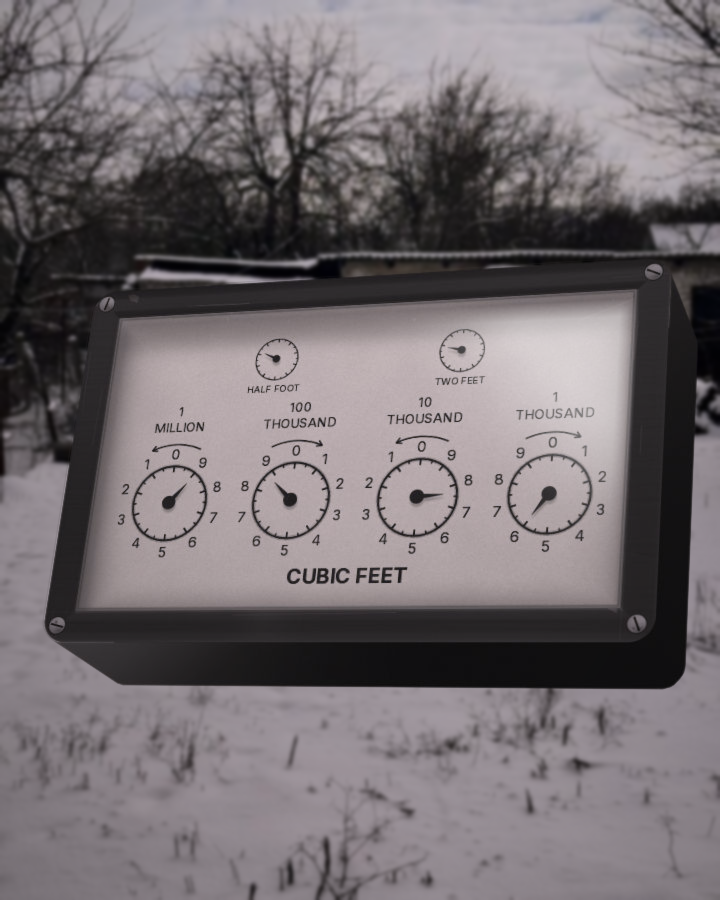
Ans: 887600 ft³
